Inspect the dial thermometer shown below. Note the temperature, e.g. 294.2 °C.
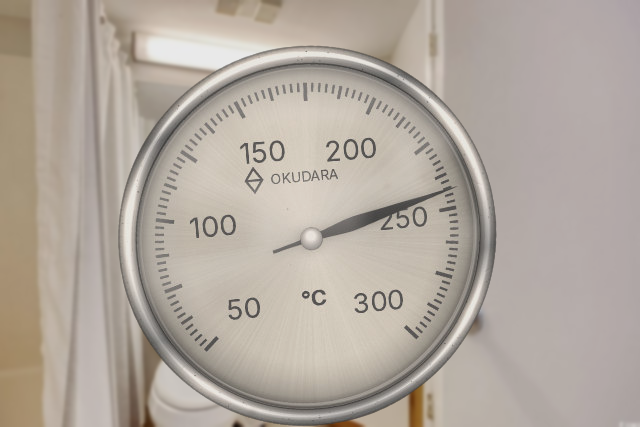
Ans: 242.5 °C
